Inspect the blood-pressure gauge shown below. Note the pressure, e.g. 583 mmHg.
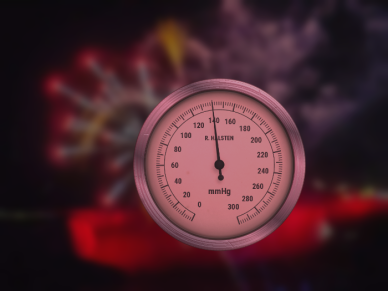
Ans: 140 mmHg
